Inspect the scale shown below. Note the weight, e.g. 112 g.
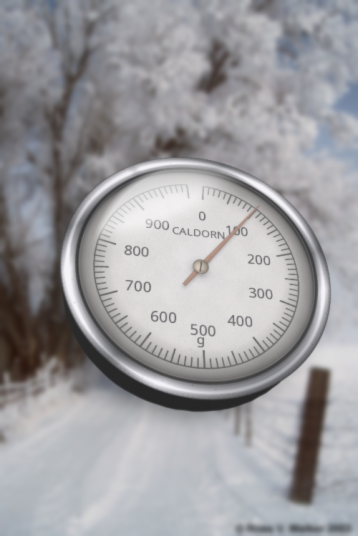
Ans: 100 g
